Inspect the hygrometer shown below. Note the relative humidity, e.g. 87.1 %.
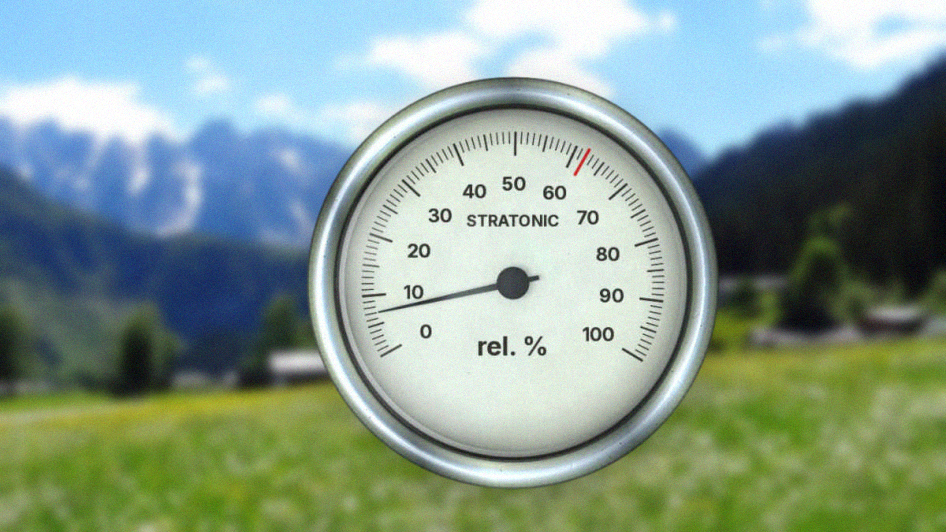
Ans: 7 %
